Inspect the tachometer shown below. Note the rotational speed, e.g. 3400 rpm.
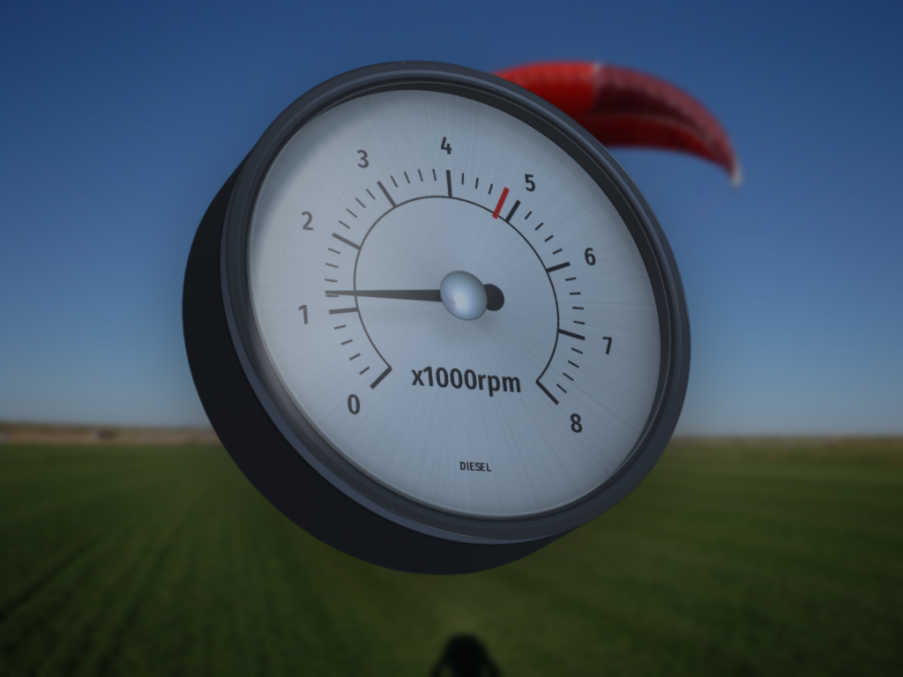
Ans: 1200 rpm
